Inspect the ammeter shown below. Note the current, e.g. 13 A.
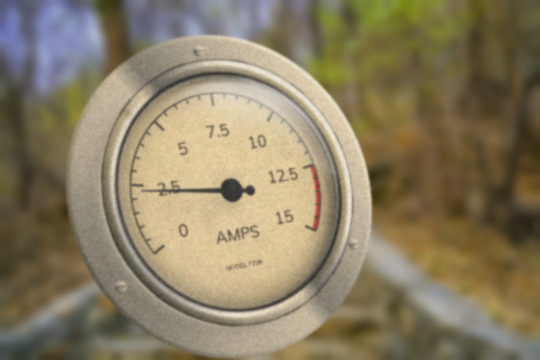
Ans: 2.25 A
